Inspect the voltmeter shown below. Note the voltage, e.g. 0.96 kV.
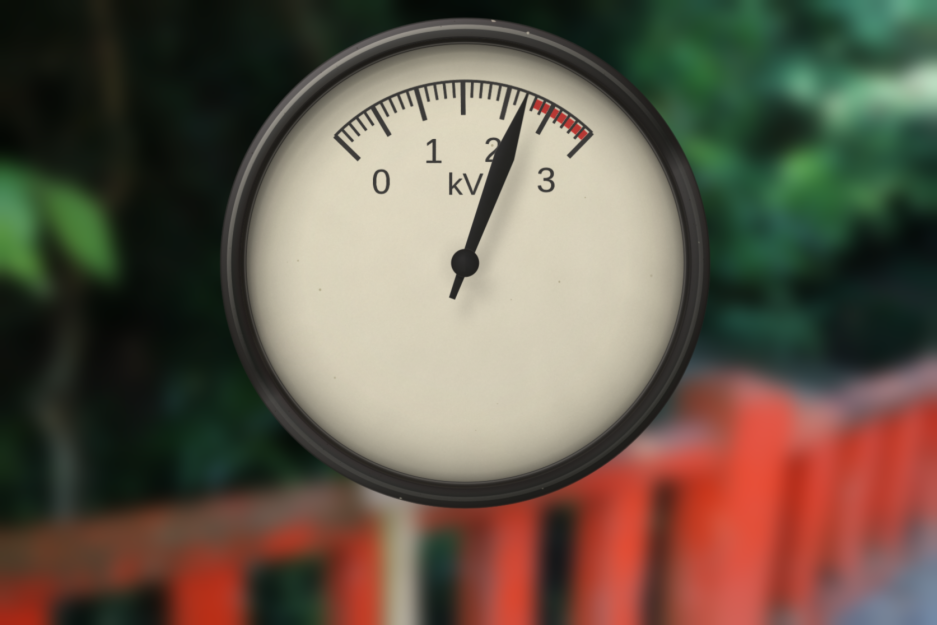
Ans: 2.2 kV
